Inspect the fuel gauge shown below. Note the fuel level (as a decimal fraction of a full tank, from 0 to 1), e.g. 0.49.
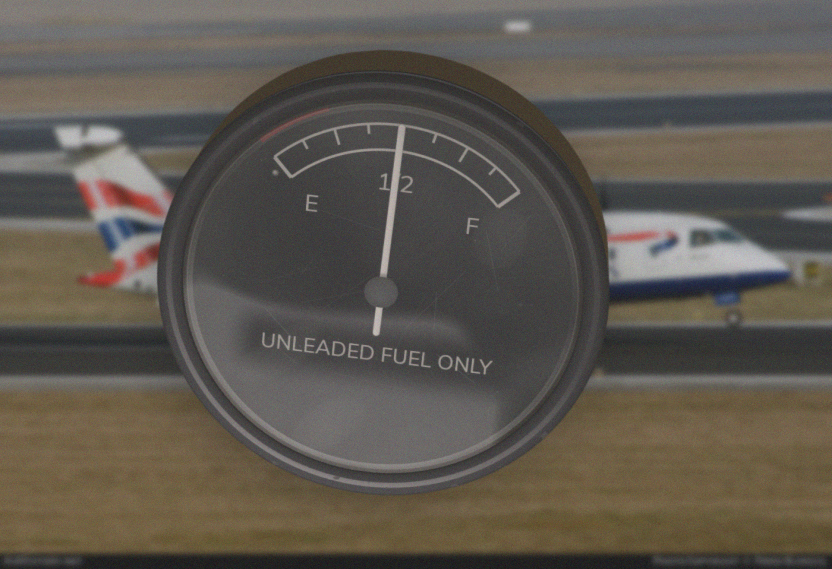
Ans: 0.5
